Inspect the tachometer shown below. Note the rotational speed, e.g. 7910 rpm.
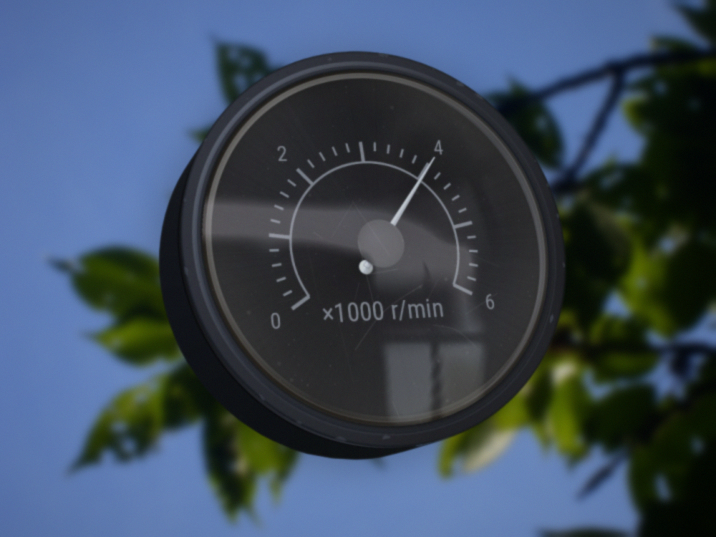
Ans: 4000 rpm
